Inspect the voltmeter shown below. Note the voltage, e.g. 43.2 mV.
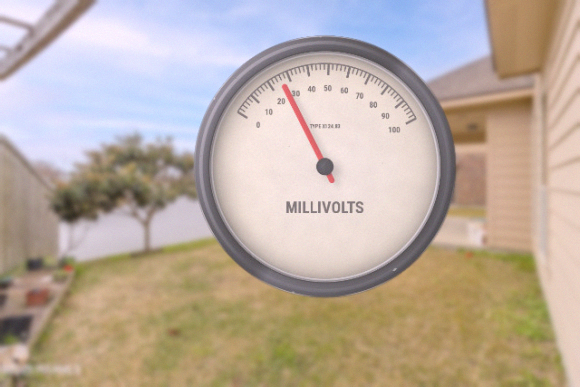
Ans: 26 mV
